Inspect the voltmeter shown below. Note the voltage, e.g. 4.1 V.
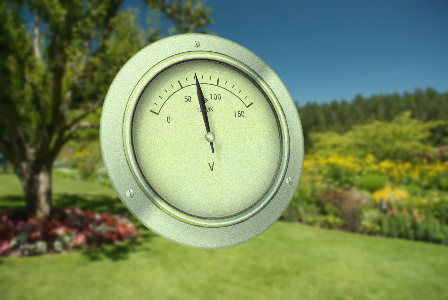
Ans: 70 V
